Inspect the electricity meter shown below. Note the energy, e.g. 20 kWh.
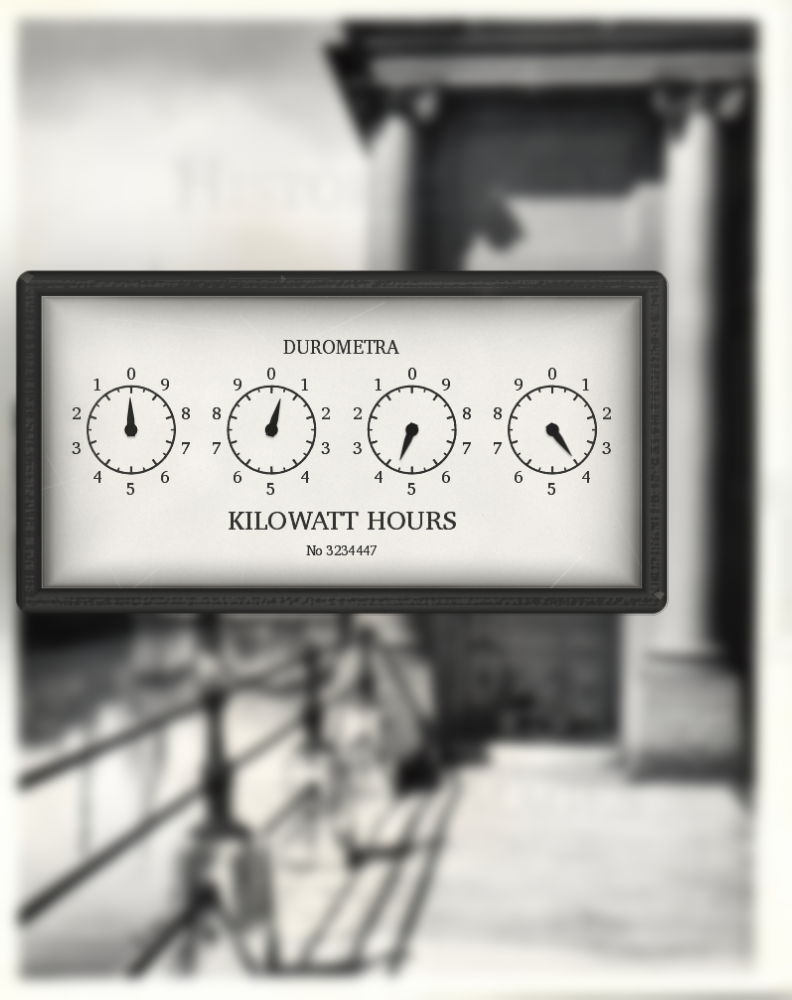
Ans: 44 kWh
